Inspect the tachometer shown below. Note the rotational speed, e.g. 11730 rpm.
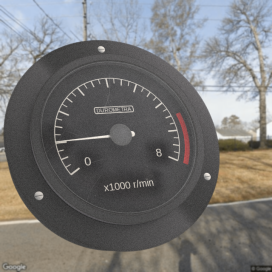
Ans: 1000 rpm
